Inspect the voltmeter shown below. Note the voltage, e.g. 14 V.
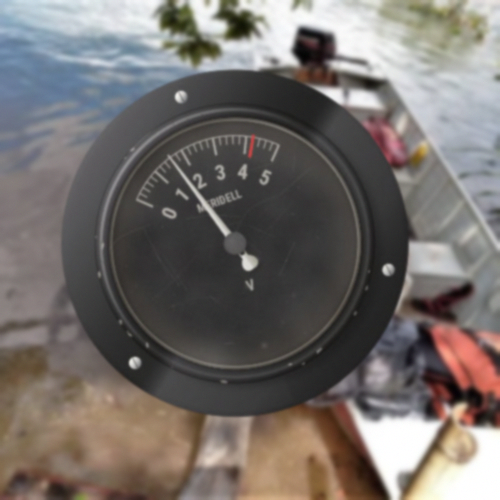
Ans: 1.6 V
